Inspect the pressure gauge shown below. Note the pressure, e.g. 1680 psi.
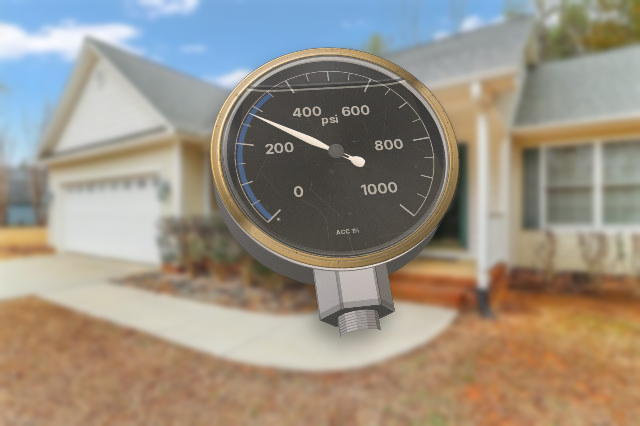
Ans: 275 psi
